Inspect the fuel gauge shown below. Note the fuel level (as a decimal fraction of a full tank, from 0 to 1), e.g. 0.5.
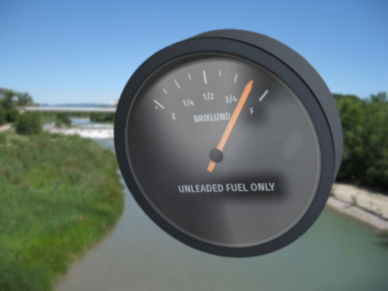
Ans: 0.875
